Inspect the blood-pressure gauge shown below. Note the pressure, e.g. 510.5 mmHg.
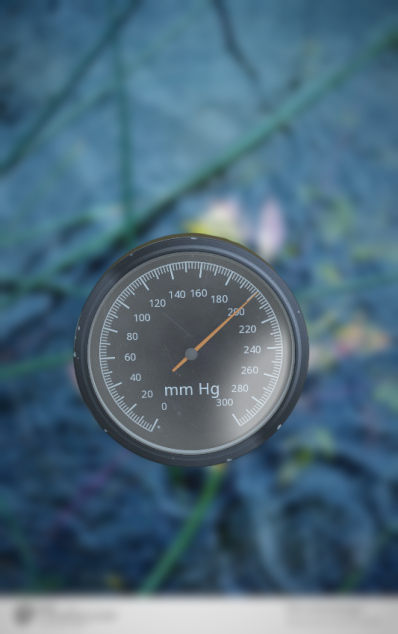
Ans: 200 mmHg
